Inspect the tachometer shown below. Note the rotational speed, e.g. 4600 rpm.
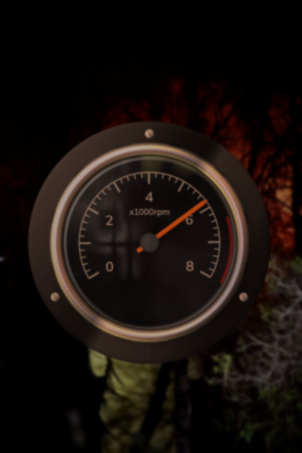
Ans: 5800 rpm
